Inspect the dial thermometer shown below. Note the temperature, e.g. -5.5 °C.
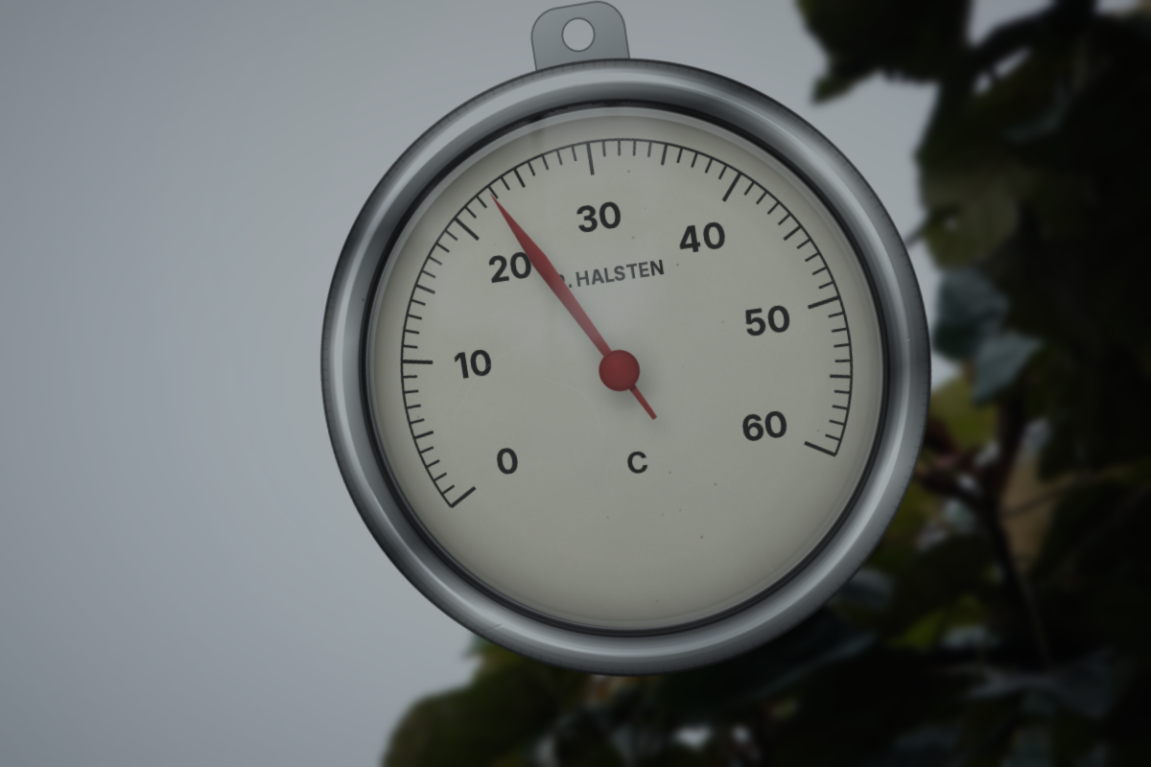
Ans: 23 °C
